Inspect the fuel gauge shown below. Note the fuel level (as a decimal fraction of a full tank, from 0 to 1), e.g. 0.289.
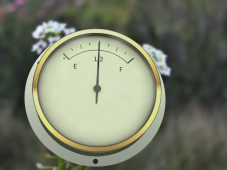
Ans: 0.5
